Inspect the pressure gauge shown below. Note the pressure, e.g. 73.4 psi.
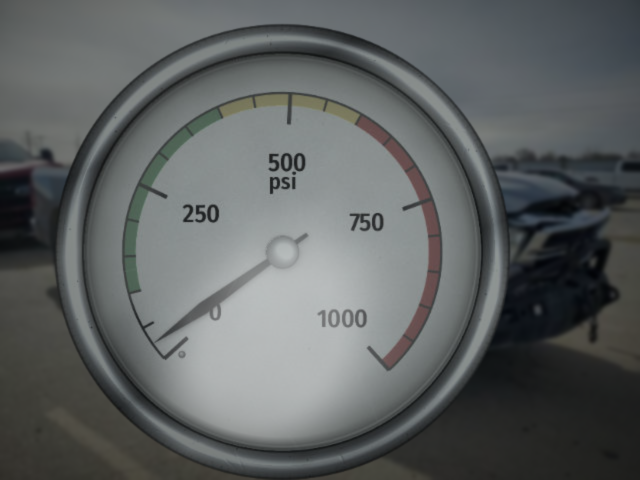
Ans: 25 psi
